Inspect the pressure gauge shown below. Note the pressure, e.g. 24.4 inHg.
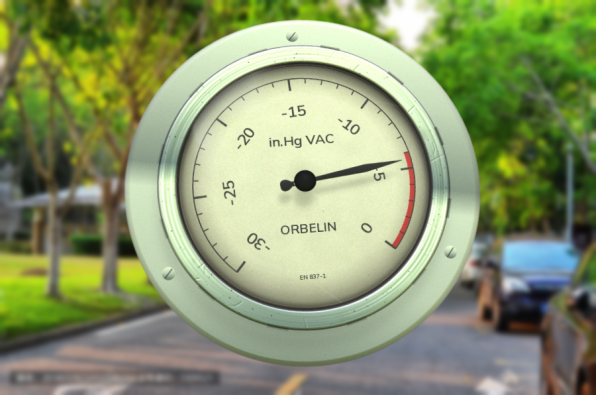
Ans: -5.5 inHg
